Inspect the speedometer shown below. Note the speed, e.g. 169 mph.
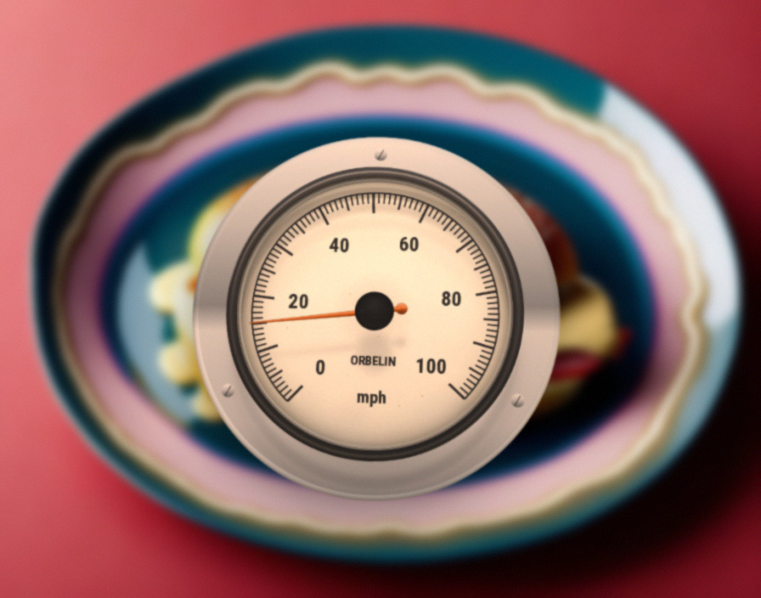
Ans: 15 mph
